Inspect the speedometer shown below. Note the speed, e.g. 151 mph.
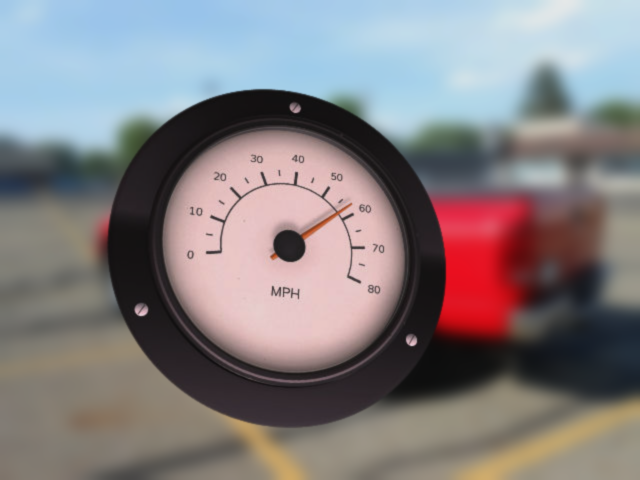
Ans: 57.5 mph
